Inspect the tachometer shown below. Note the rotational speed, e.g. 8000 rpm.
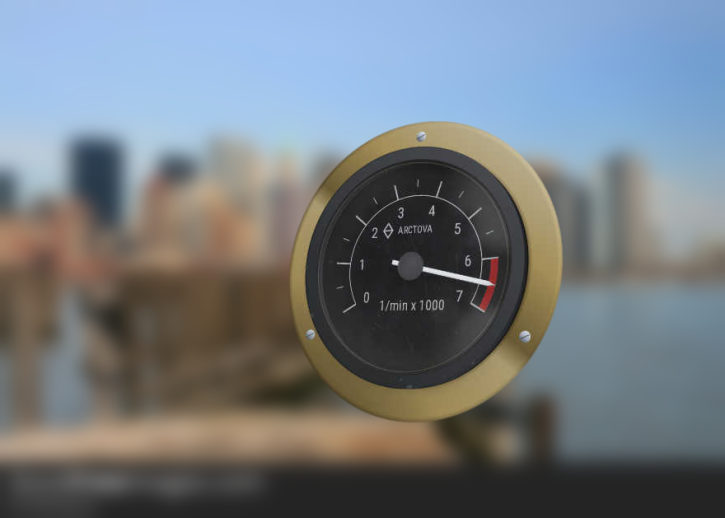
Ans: 6500 rpm
